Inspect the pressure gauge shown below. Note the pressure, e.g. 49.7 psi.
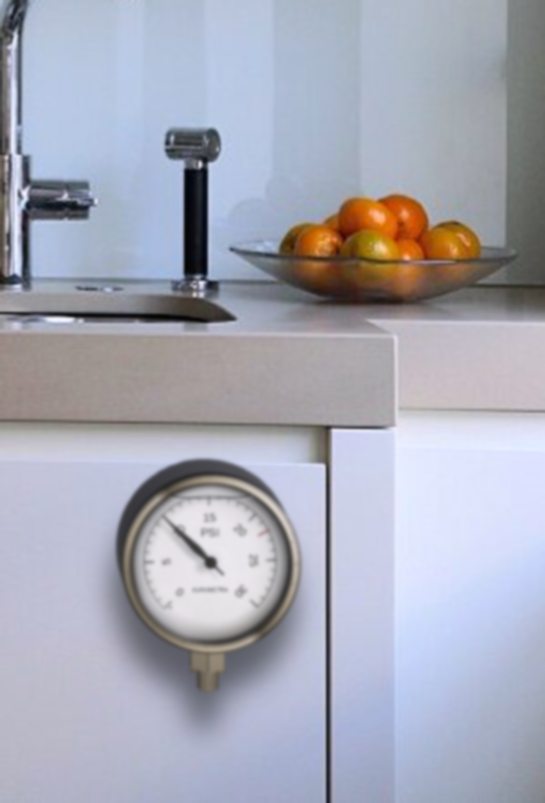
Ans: 10 psi
